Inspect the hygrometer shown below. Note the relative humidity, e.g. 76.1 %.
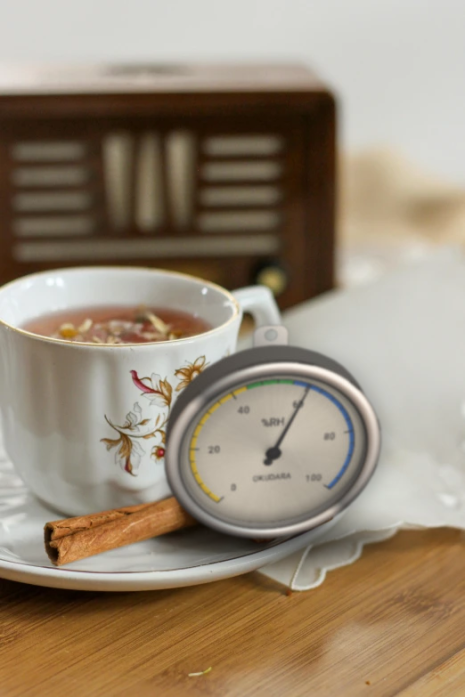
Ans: 60 %
